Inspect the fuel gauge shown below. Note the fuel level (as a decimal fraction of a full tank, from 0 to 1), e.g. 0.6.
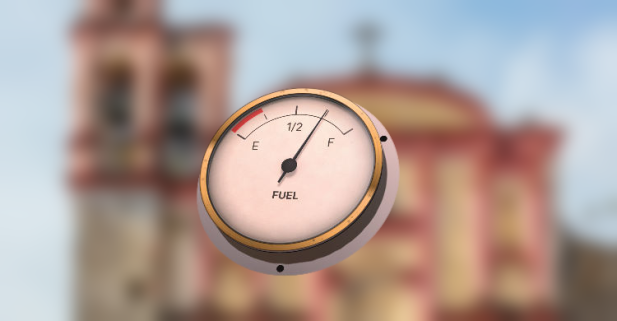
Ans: 0.75
